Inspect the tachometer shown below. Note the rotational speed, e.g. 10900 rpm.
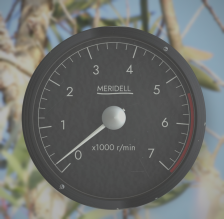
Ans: 200 rpm
